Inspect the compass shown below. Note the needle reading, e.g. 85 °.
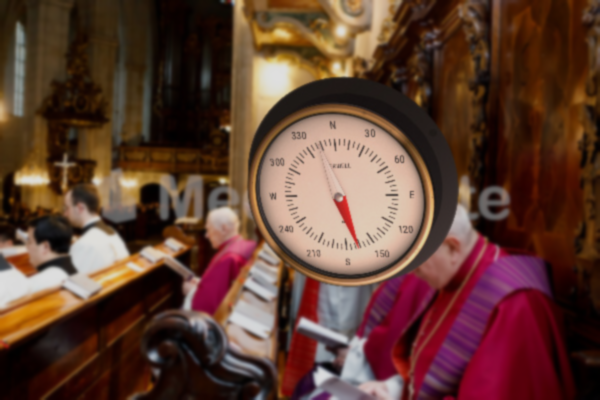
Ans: 165 °
